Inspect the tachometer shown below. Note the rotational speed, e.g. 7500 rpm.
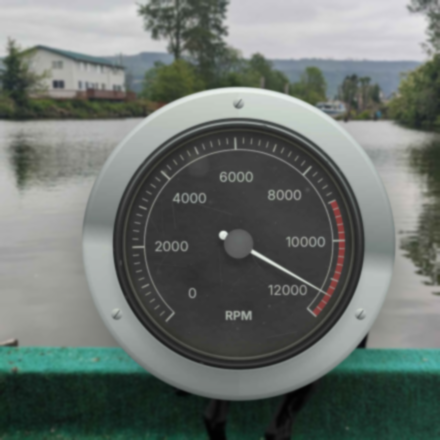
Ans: 11400 rpm
